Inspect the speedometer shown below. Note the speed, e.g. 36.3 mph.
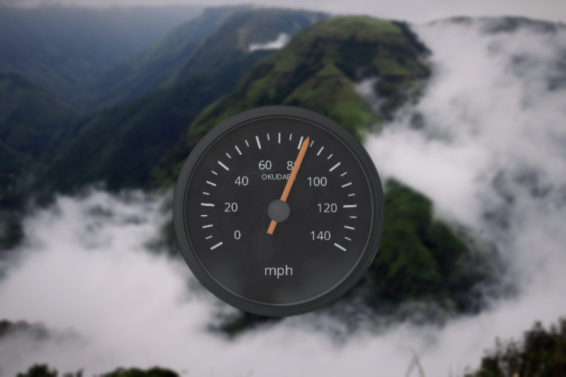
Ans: 82.5 mph
